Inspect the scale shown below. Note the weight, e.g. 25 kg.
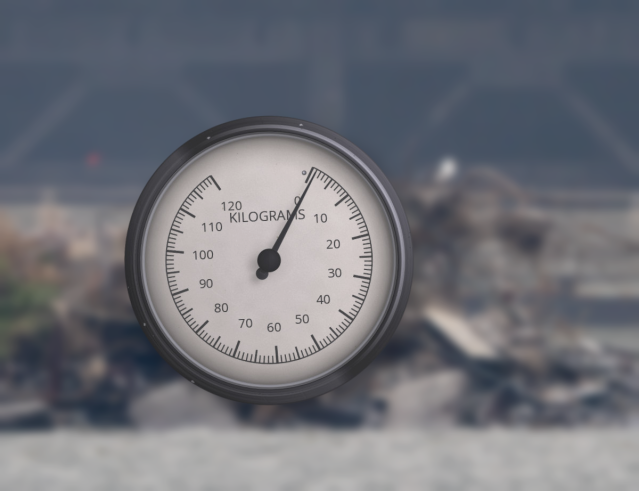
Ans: 1 kg
